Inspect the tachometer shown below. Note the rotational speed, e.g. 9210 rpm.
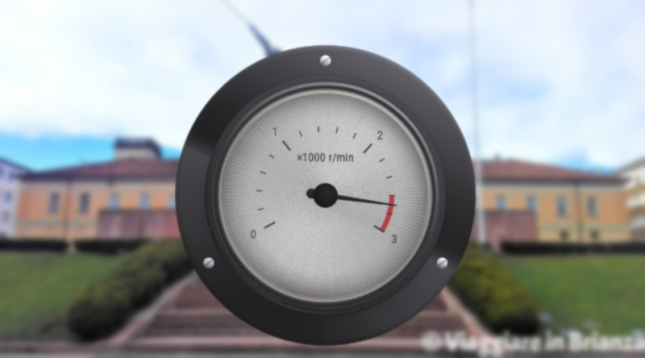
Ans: 2700 rpm
